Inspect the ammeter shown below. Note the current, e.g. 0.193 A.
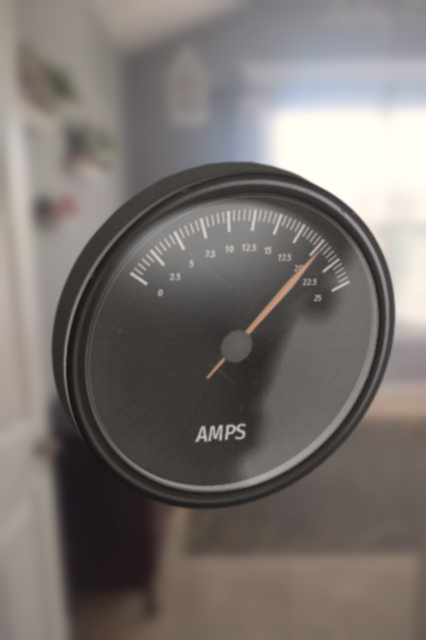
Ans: 20 A
